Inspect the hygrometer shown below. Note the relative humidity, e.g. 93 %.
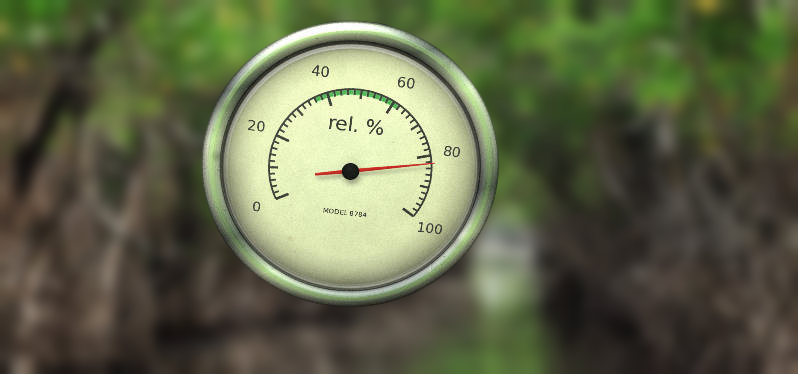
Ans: 82 %
